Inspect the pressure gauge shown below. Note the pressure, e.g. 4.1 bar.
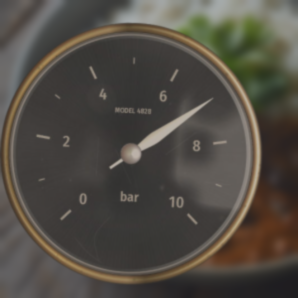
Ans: 7 bar
